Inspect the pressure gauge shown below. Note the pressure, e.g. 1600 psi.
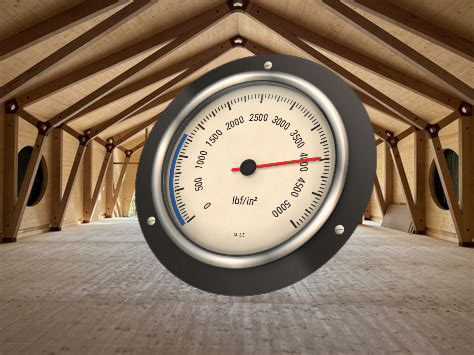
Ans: 4000 psi
